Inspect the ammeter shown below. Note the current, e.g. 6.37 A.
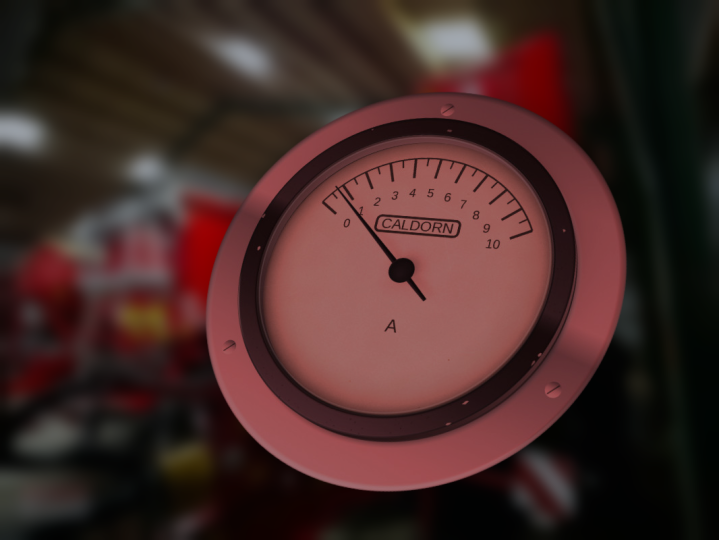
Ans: 0.75 A
